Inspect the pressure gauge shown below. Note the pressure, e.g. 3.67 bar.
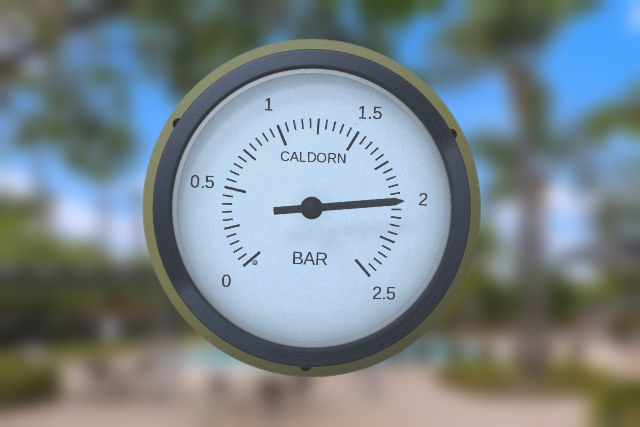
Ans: 2 bar
